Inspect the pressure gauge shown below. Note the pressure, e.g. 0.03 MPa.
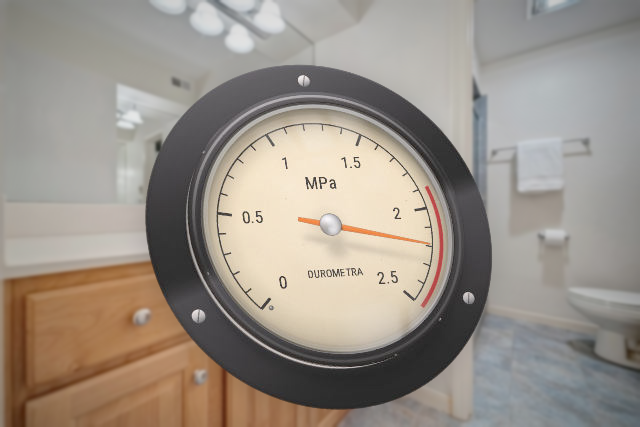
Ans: 2.2 MPa
